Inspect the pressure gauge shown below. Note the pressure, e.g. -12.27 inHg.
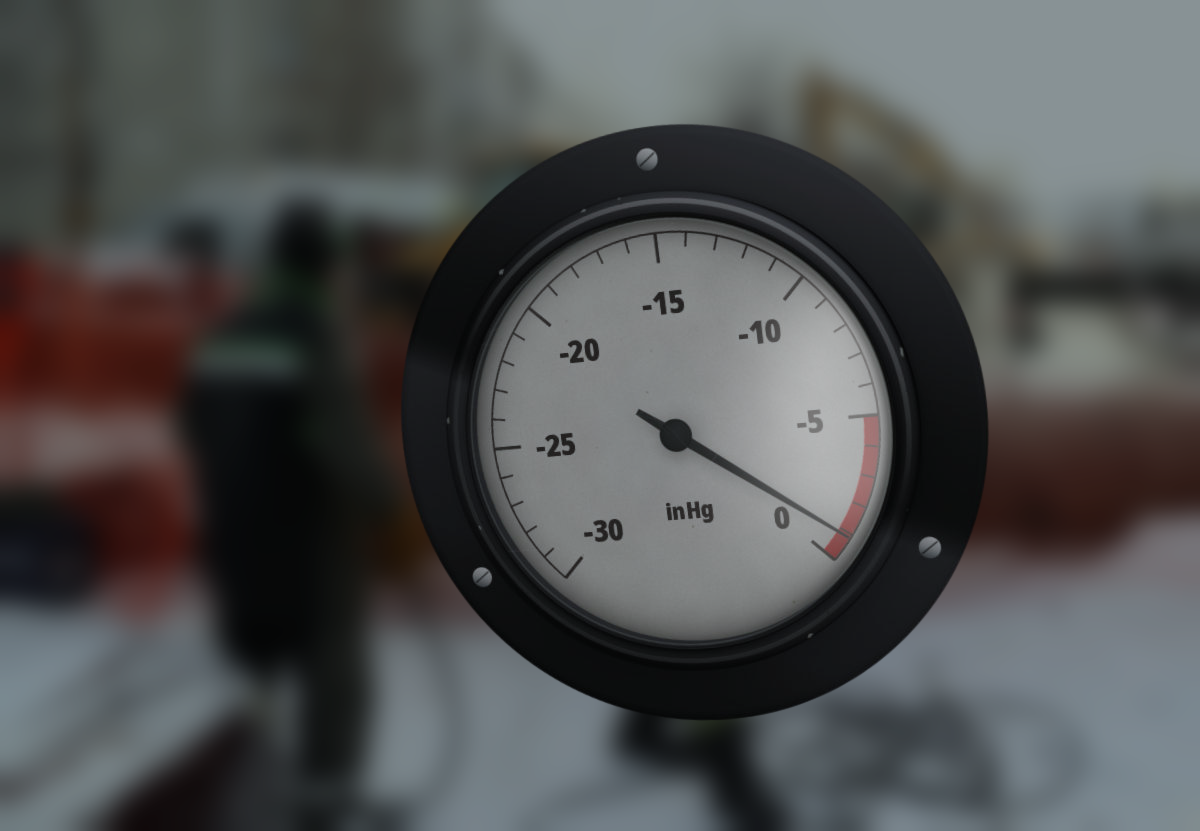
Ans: -1 inHg
